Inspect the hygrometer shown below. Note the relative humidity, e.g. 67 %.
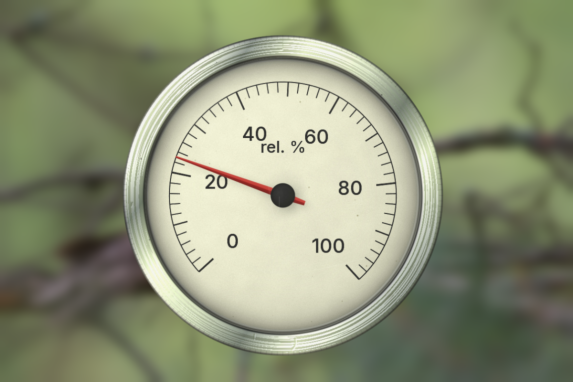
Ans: 23 %
